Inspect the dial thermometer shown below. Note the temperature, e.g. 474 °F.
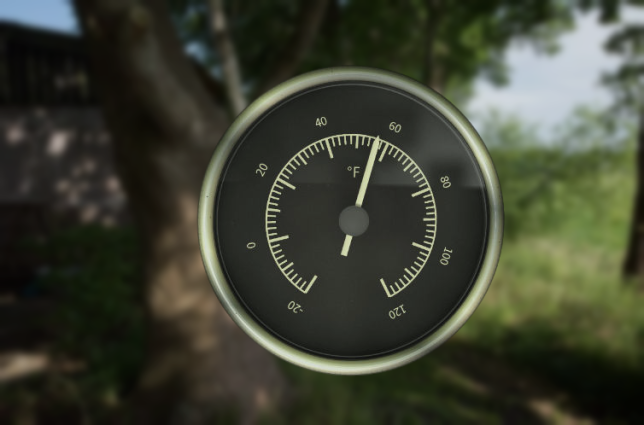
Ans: 56 °F
